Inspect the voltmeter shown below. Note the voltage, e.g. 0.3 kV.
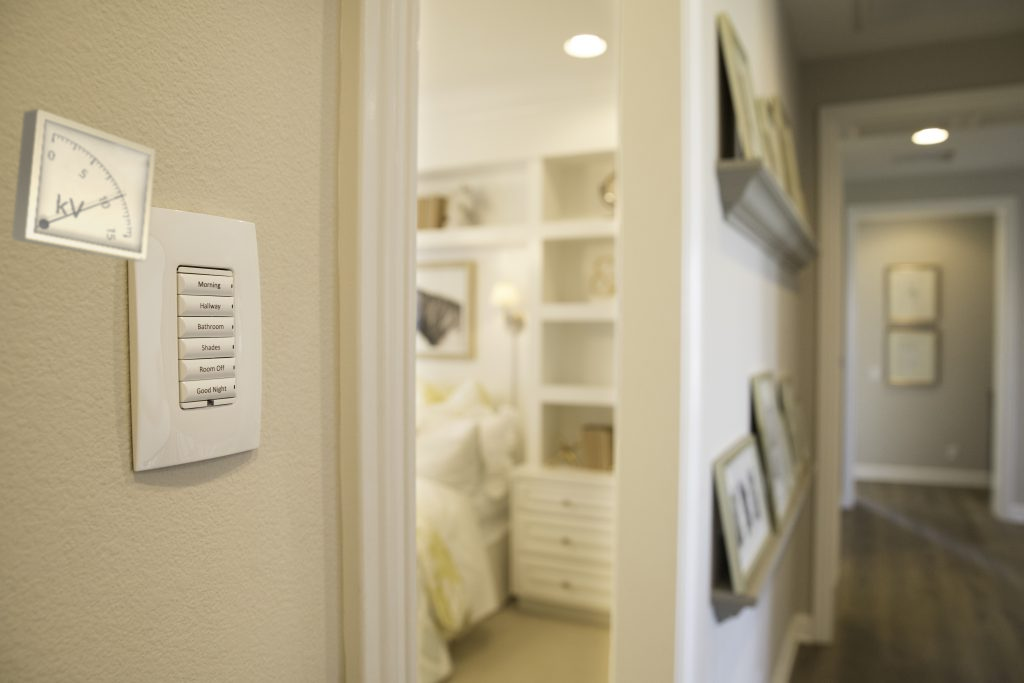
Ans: 10 kV
